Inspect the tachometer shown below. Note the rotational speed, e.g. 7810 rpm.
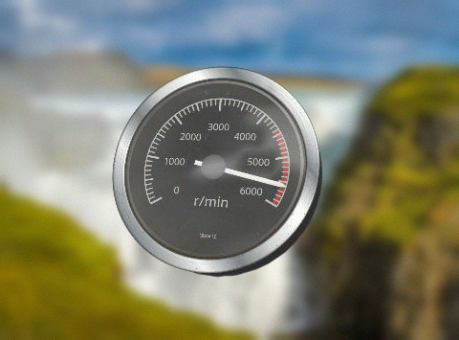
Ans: 5600 rpm
